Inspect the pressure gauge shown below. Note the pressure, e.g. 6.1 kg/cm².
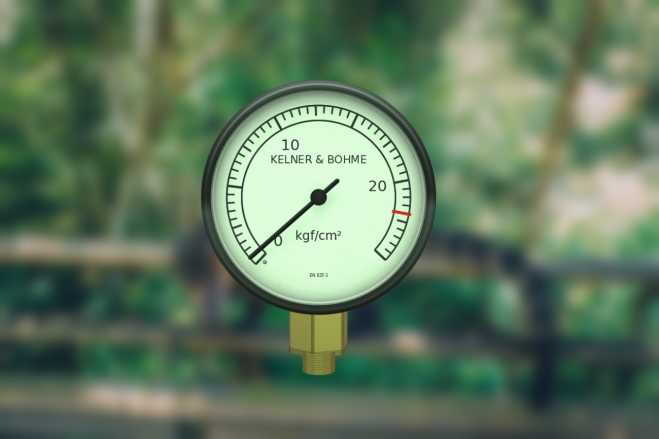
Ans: 0.5 kg/cm²
